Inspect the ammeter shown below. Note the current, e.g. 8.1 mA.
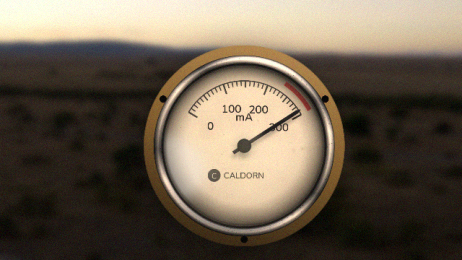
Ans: 290 mA
